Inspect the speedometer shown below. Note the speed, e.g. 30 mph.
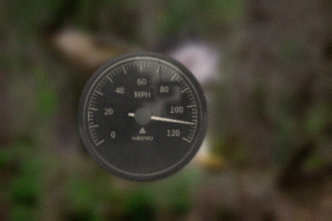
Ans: 110 mph
